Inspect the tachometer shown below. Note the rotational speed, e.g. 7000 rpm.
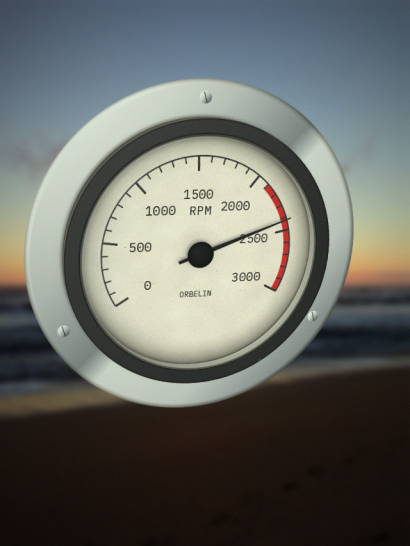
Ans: 2400 rpm
